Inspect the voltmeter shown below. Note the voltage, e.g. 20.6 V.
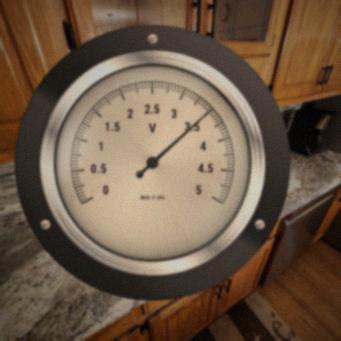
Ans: 3.5 V
